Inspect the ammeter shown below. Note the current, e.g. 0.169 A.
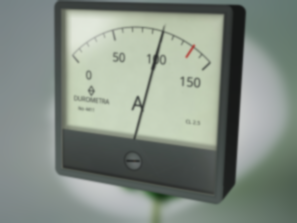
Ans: 100 A
